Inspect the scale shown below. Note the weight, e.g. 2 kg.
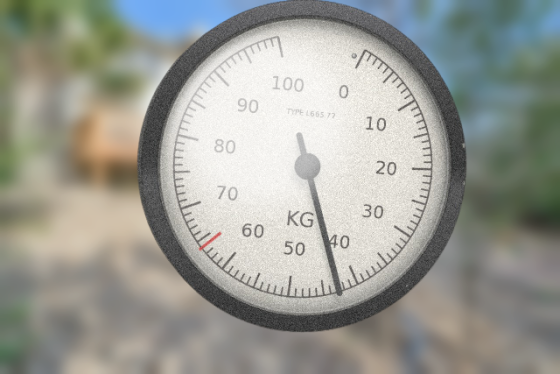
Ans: 43 kg
